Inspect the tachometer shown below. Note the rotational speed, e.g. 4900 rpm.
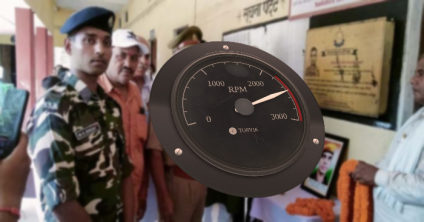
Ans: 2500 rpm
